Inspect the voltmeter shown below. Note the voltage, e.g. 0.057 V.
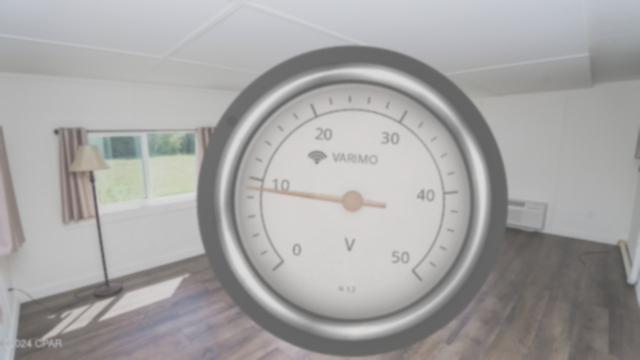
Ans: 9 V
